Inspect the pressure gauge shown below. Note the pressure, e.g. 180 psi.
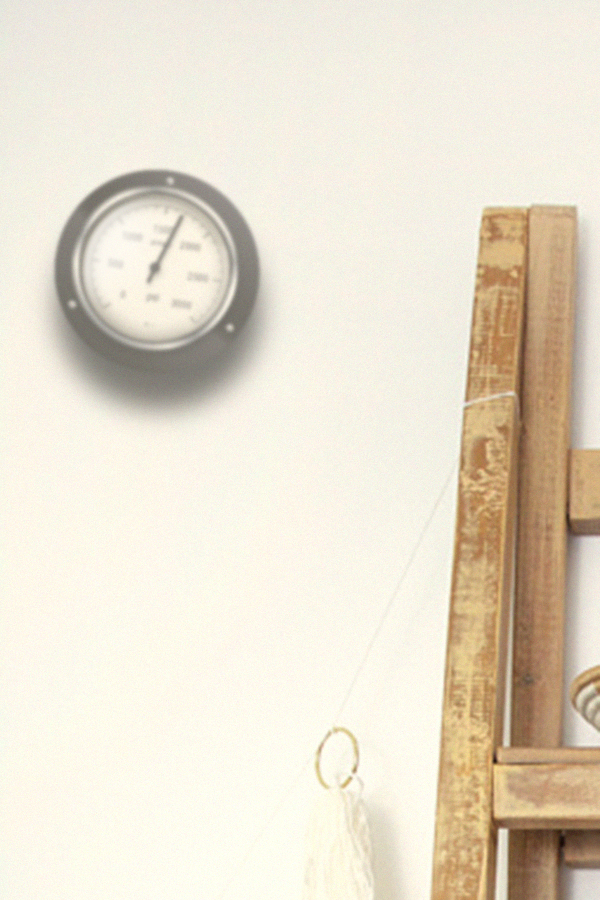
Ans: 1700 psi
